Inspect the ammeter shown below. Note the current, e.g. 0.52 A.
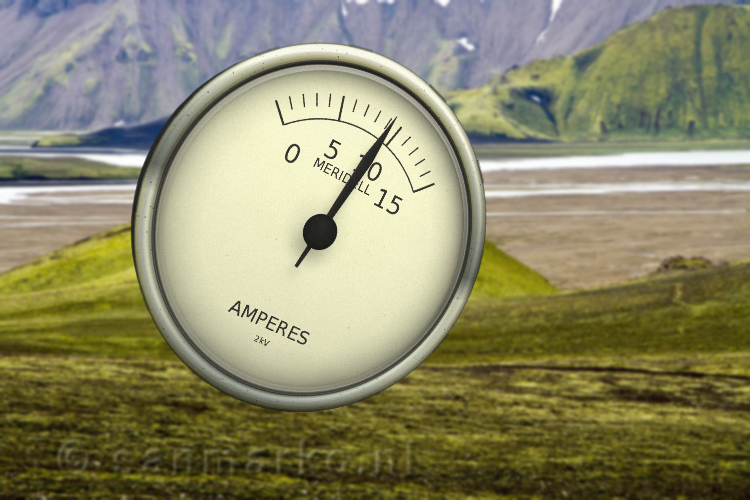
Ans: 9 A
